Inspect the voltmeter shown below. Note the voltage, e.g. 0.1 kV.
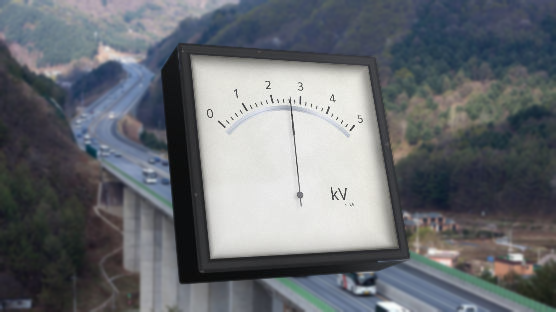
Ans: 2.6 kV
